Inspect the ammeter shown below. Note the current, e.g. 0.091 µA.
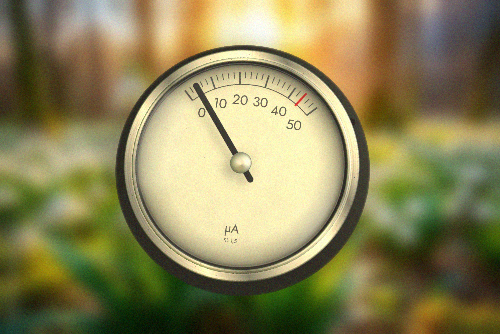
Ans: 4 µA
